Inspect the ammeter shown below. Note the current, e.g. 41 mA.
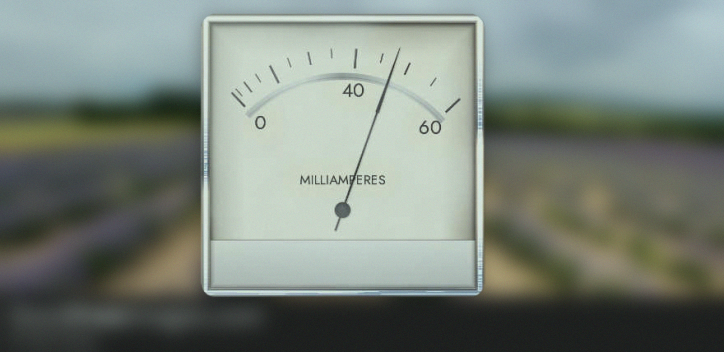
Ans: 47.5 mA
